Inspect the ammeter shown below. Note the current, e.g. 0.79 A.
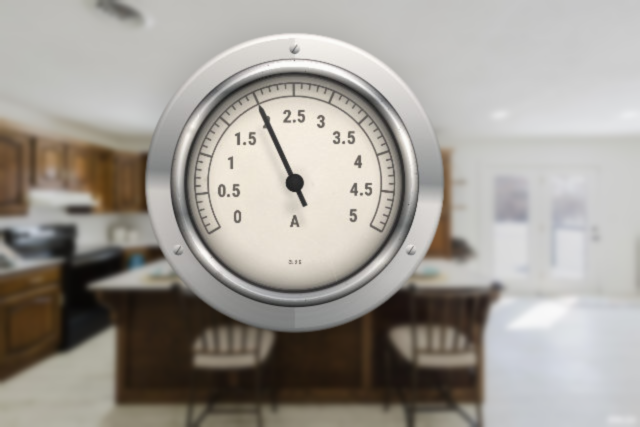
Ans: 2 A
